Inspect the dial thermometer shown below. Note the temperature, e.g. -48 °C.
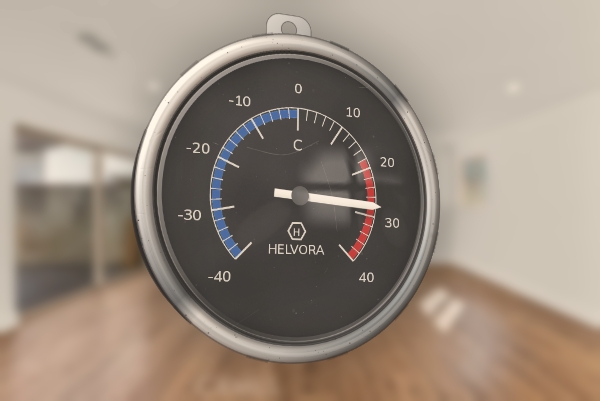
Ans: 28 °C
